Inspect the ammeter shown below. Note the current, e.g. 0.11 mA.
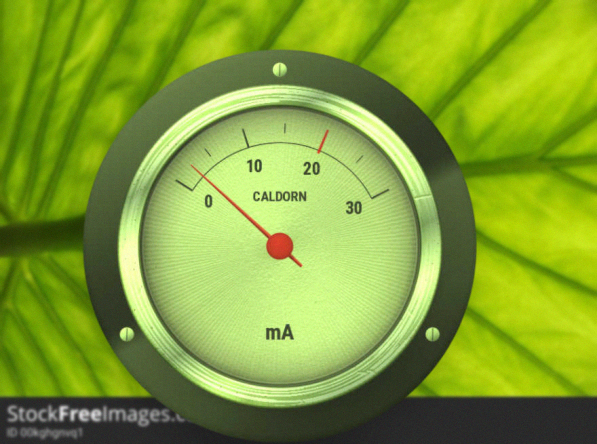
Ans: 2.5 mA
